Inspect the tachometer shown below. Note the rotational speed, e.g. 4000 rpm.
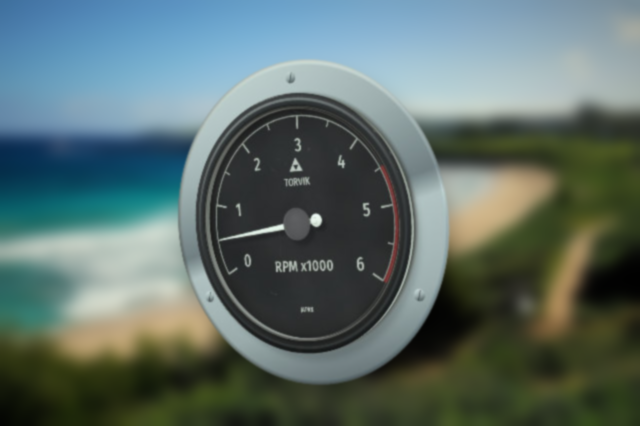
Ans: 500 rpm
